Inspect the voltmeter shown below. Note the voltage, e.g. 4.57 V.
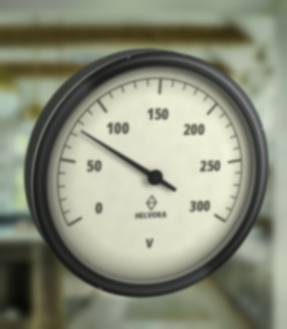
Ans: 75 V
